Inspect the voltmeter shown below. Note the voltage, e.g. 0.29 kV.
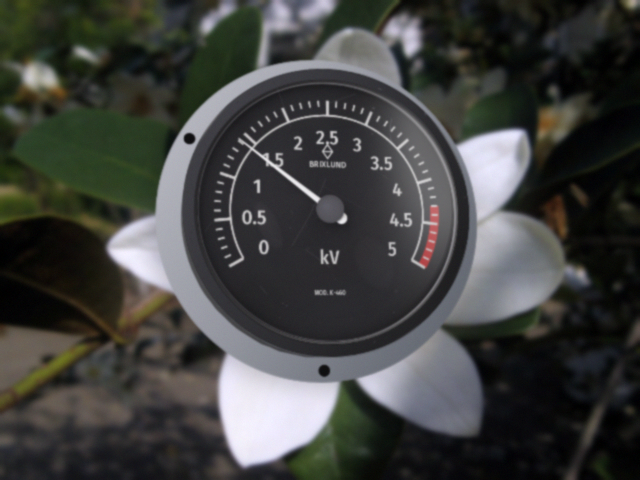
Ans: 1.4 kV
